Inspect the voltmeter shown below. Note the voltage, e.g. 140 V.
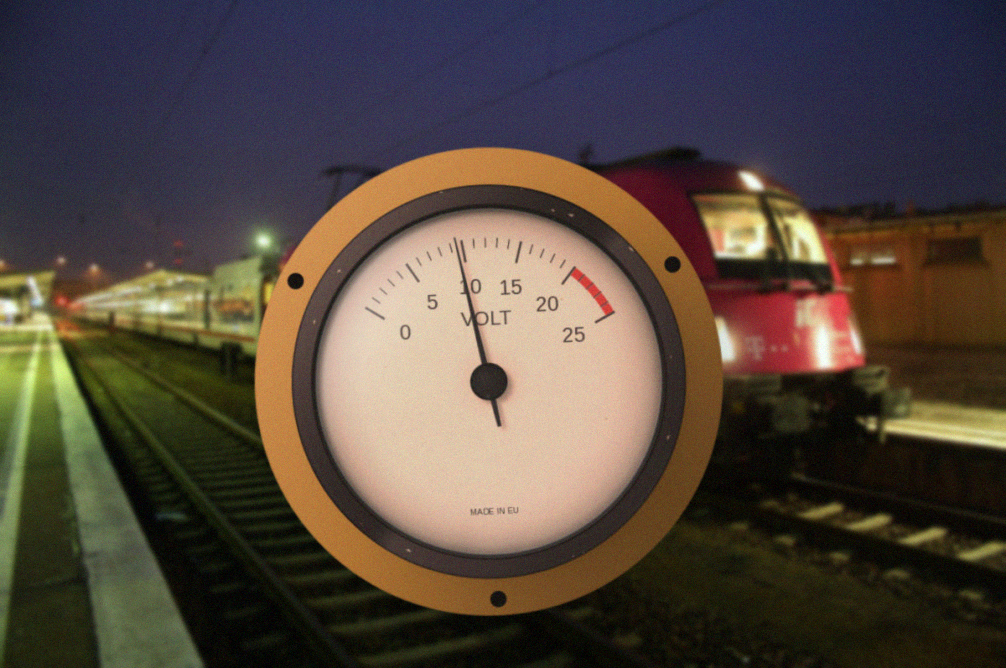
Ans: 9.5 V
